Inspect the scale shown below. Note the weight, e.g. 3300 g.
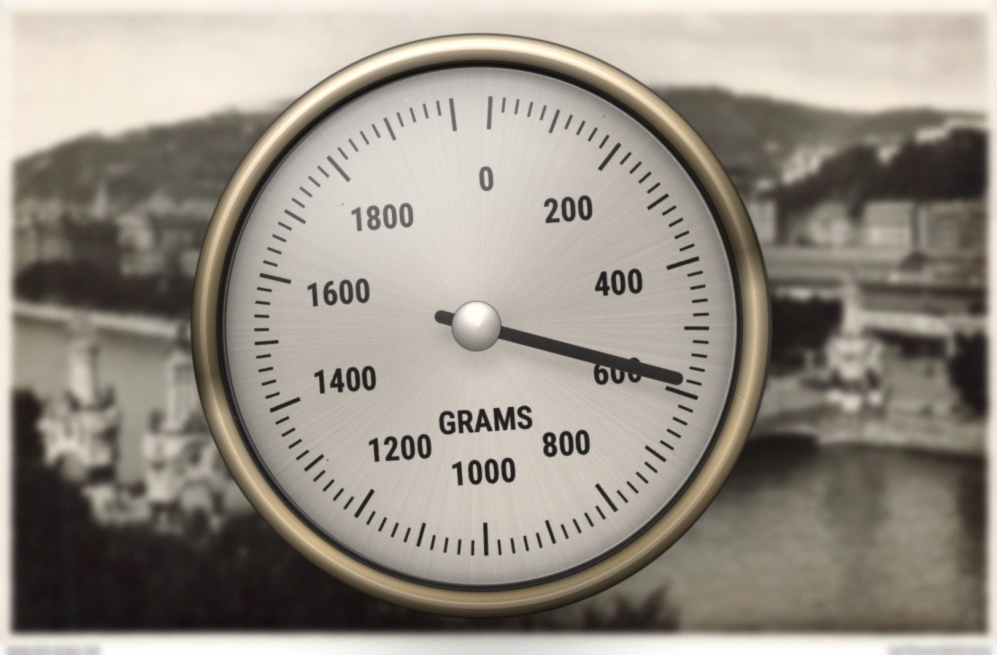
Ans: 580 g
